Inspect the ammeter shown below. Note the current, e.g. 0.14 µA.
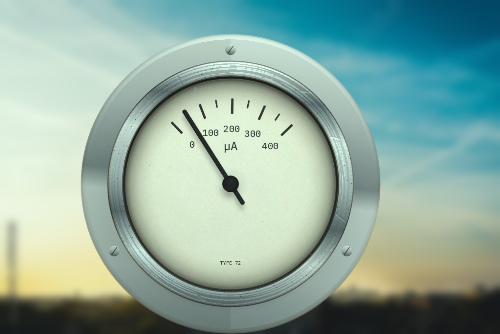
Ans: 50 µA
